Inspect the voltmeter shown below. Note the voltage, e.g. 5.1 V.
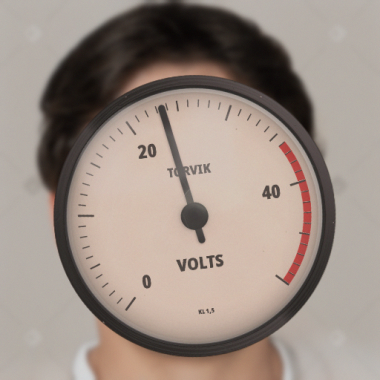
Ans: 23.5 V
